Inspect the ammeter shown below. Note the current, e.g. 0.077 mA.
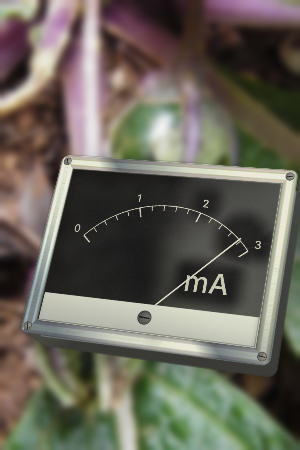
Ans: 2.8 mA
